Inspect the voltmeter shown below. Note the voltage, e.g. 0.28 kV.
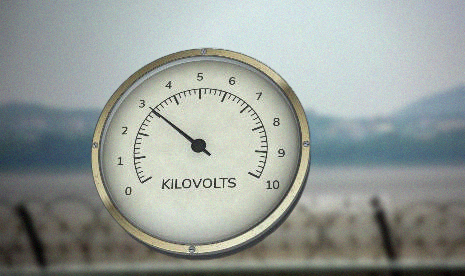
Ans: 3 kV
